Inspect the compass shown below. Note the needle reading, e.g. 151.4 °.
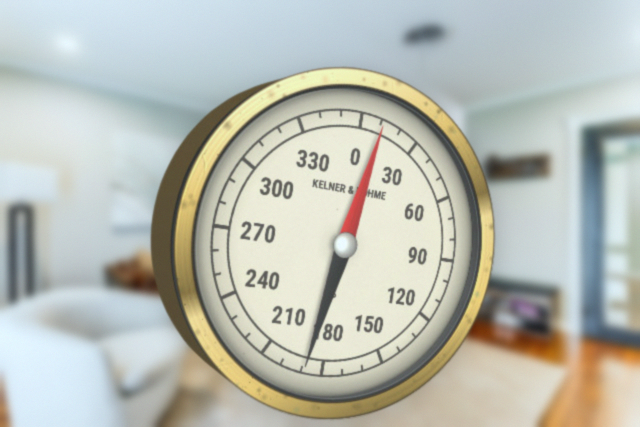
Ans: 10 °
